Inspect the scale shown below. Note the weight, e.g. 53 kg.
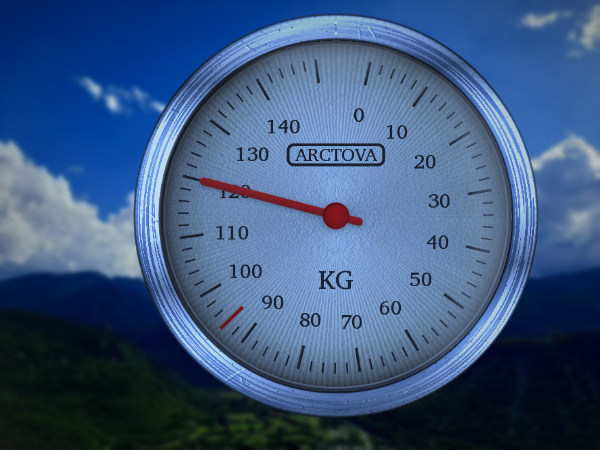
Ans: 120 kg
